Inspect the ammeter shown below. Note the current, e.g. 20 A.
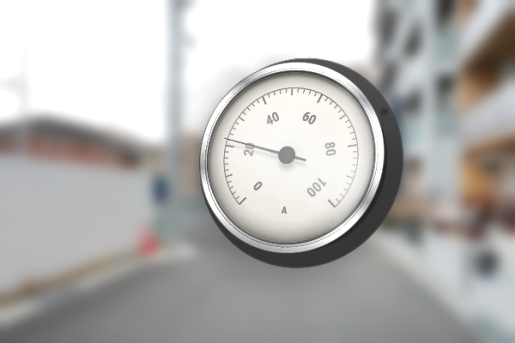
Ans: 22 A
